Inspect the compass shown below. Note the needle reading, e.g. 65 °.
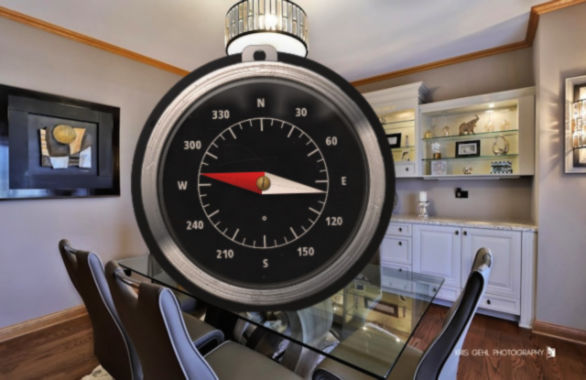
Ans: 280 °
